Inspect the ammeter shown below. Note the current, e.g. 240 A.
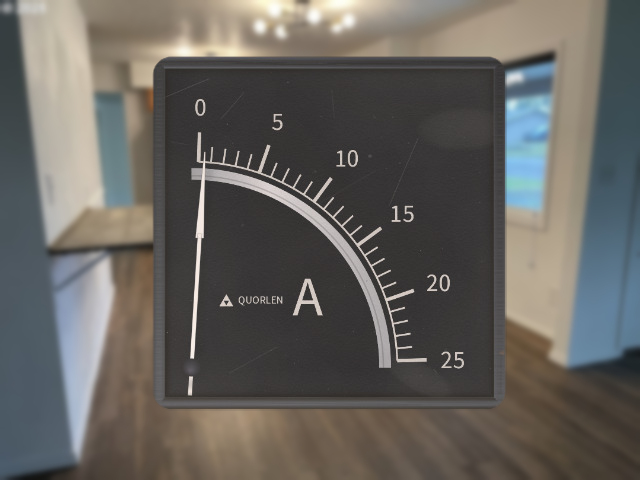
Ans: 0.5 A
